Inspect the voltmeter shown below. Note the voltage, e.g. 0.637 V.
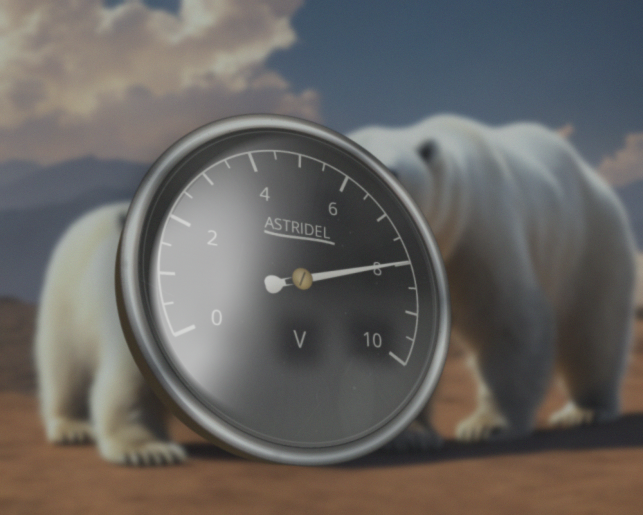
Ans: 8 V
